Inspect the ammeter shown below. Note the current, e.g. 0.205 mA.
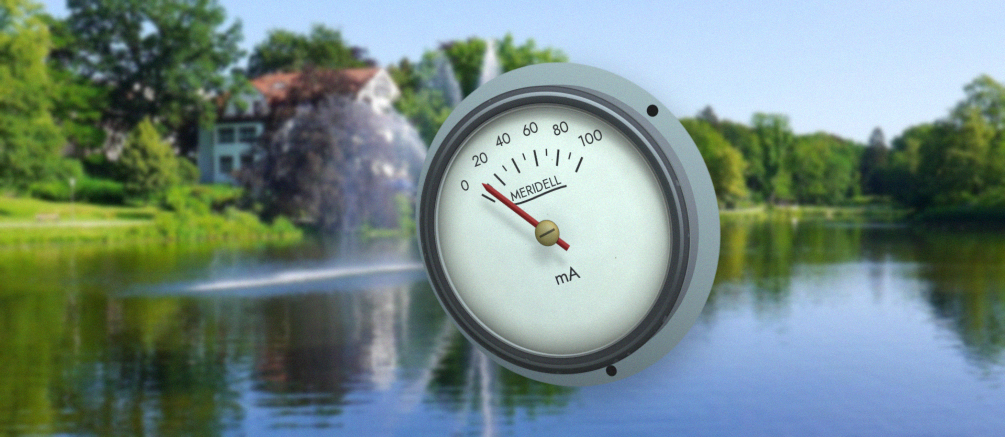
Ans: 10 mA
